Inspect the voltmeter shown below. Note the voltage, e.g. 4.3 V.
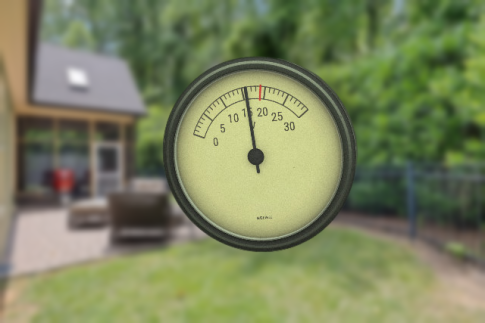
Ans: 16 V
